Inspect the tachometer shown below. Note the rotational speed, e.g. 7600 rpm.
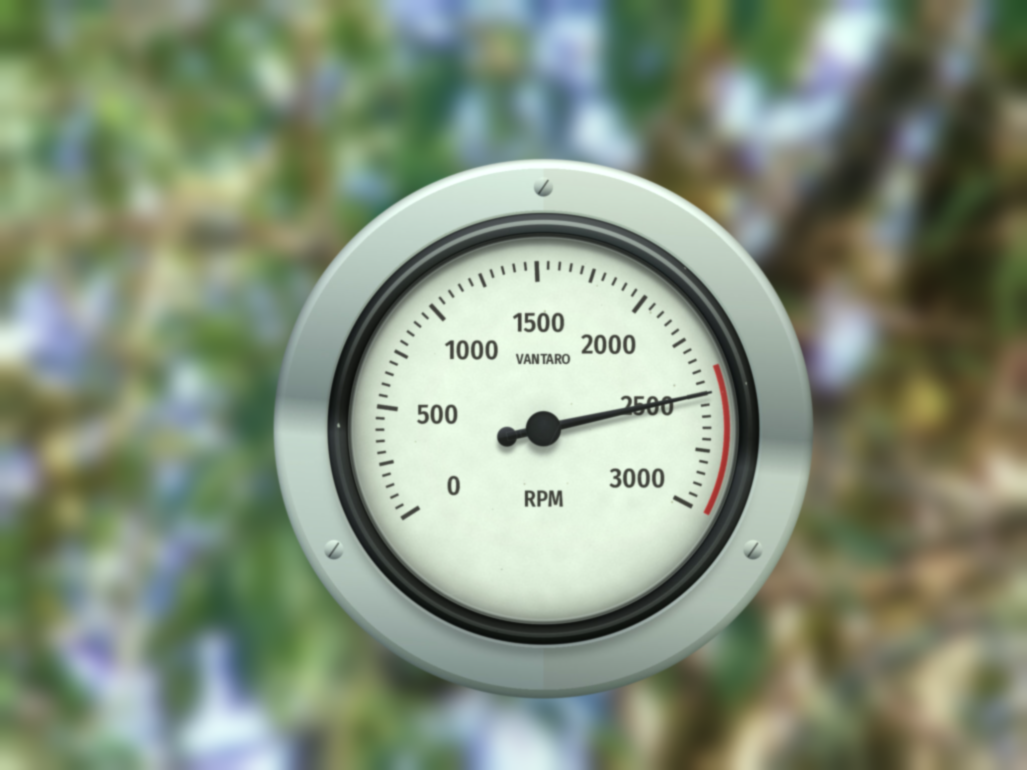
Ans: 2500 rpm
